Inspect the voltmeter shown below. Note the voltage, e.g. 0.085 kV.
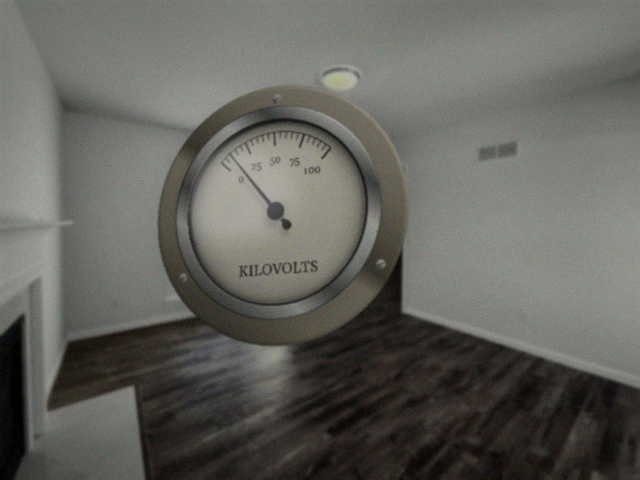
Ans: 10 kV
